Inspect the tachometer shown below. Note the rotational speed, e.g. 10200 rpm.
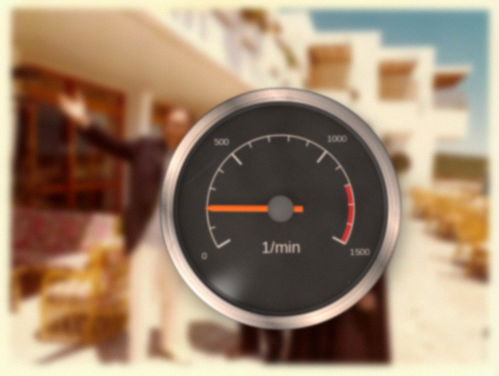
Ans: 200 rpm
